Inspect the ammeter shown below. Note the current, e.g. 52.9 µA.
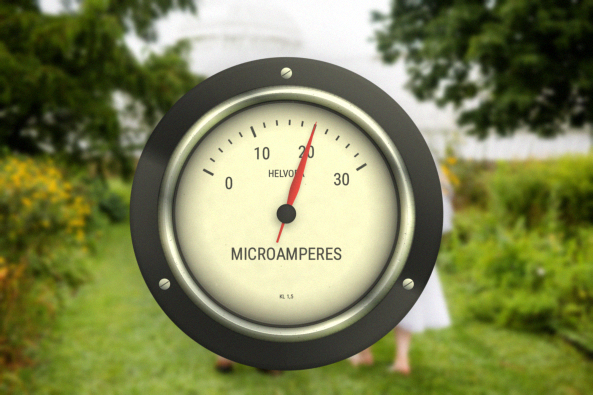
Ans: 20 µA
